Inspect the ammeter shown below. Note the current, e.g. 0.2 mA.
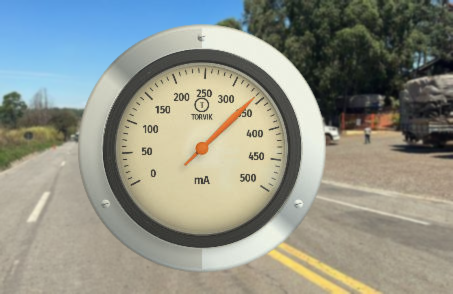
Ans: 340 mA
